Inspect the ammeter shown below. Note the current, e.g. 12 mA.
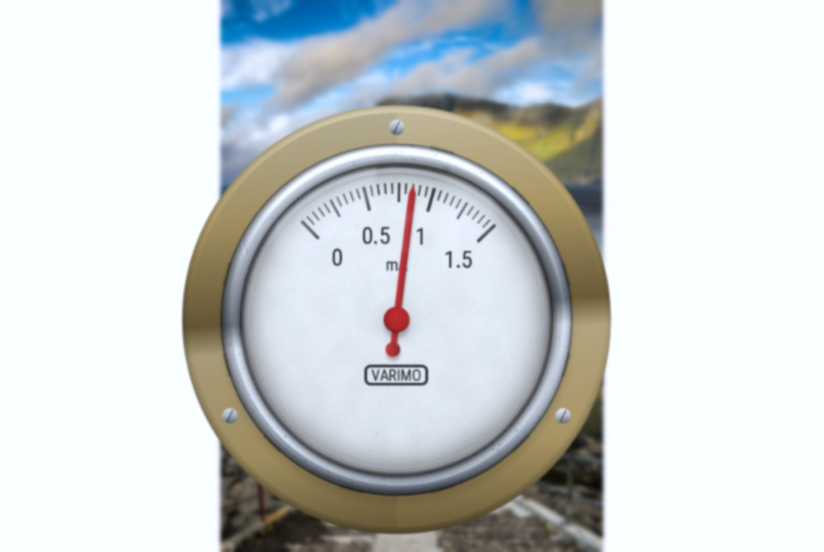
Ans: 0.85 mA
